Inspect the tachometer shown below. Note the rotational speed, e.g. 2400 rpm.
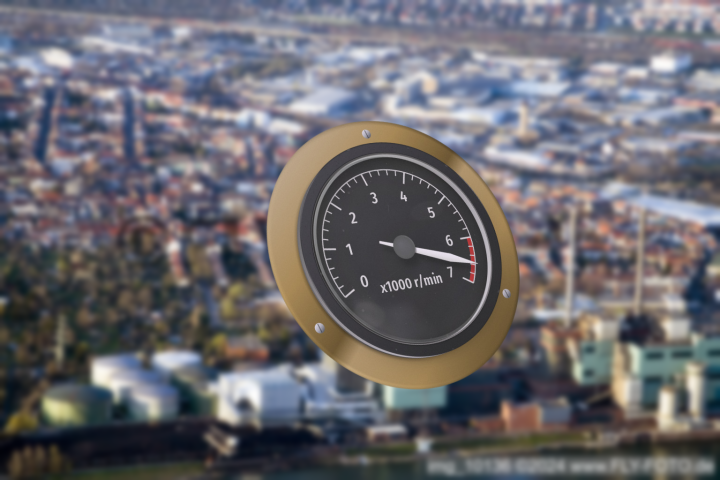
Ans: 6600 rpm
